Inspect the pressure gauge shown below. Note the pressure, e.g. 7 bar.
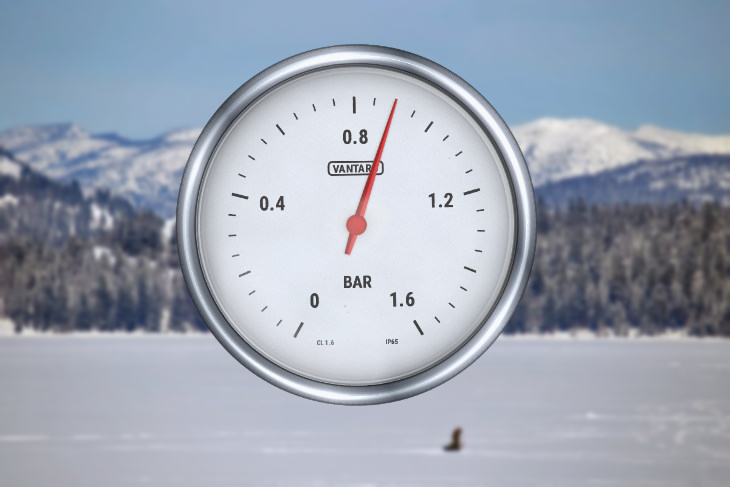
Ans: 0.9 bar
